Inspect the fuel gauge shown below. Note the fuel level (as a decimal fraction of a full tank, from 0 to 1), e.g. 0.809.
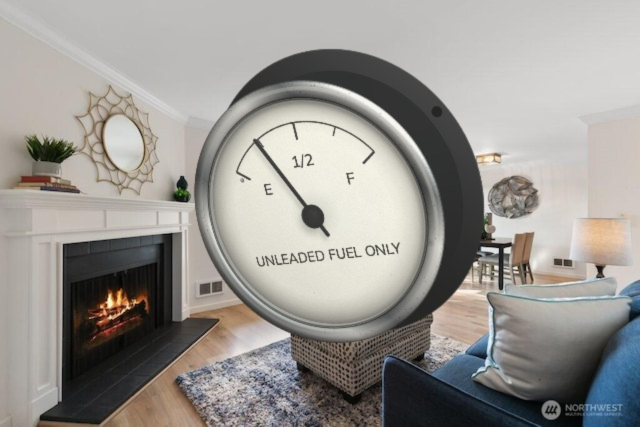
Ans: 0.25
